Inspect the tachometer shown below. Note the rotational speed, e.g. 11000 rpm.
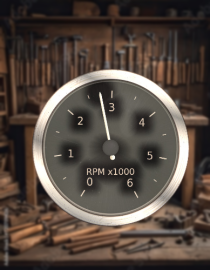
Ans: 2750 rpm
